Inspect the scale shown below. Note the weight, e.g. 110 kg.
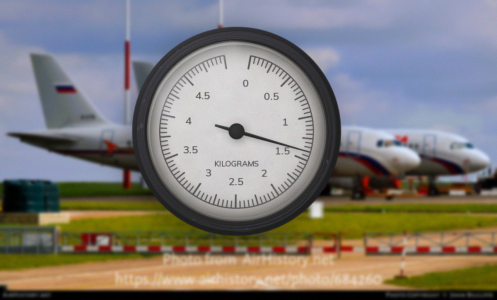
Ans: 1.4 kg
